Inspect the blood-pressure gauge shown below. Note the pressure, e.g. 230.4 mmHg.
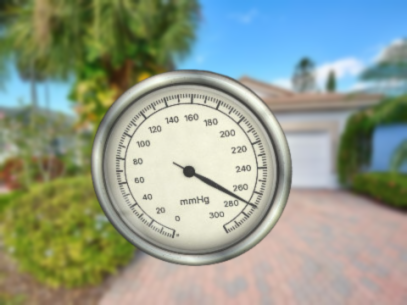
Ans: 270 mmHg
